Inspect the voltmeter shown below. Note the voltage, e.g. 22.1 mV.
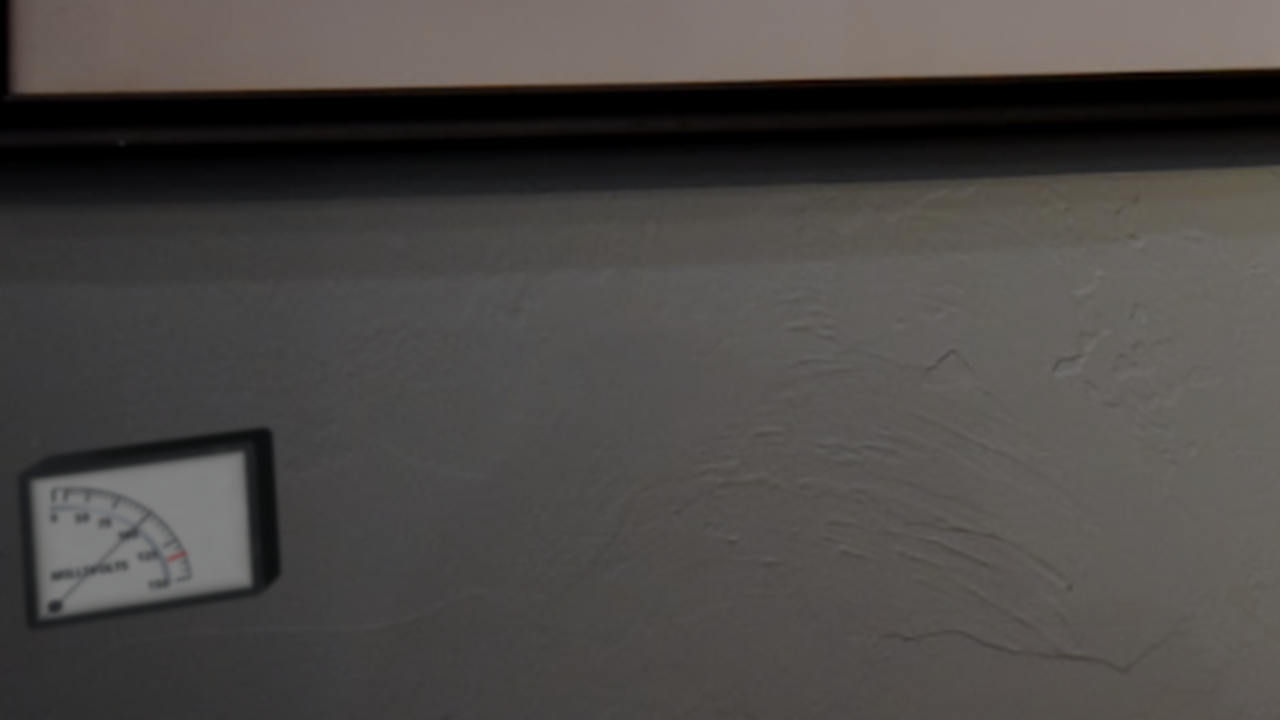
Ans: 100 mV
